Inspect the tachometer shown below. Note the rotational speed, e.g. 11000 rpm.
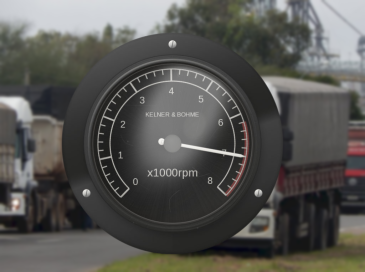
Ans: 7000 rpm
